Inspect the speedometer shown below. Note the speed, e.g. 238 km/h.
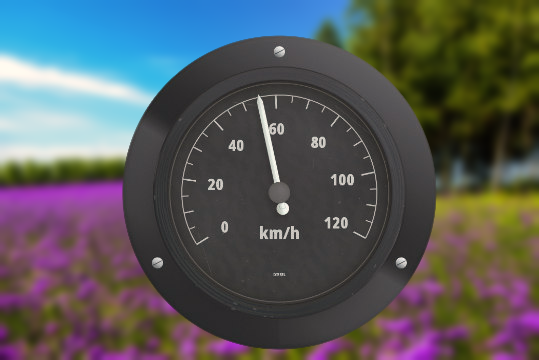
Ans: 55 km/h
